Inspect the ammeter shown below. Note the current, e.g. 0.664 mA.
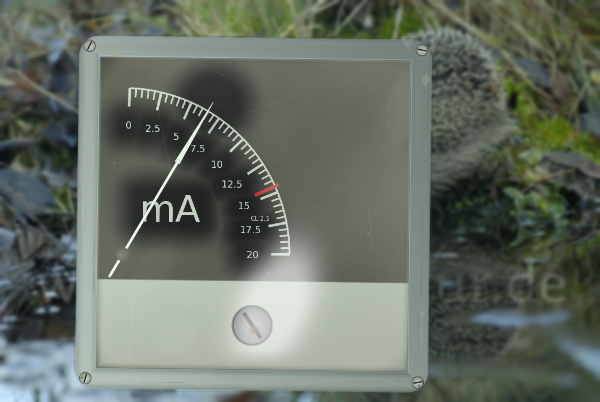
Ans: 6.5 mA
